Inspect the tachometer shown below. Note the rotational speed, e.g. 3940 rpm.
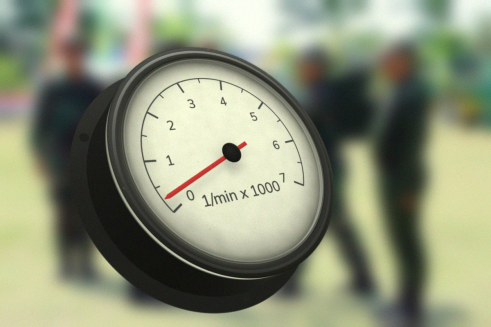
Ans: 250 rpm
